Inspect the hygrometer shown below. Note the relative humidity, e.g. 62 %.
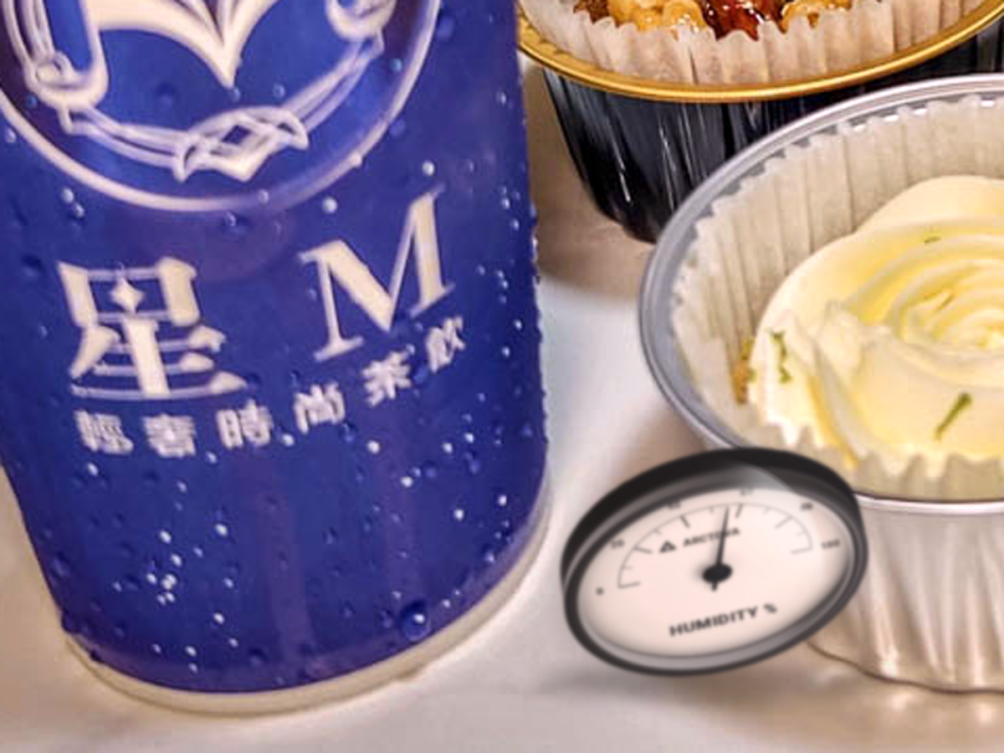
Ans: 55 %
